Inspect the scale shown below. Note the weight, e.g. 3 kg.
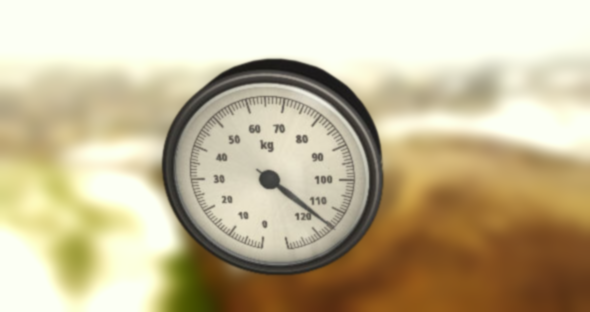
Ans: 115 kg
